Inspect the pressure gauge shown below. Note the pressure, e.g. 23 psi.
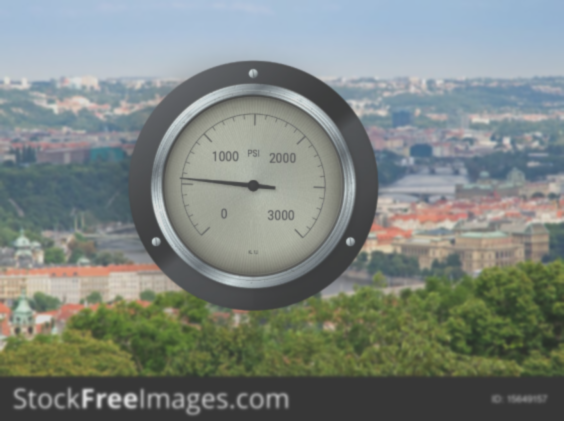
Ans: 550 psi
